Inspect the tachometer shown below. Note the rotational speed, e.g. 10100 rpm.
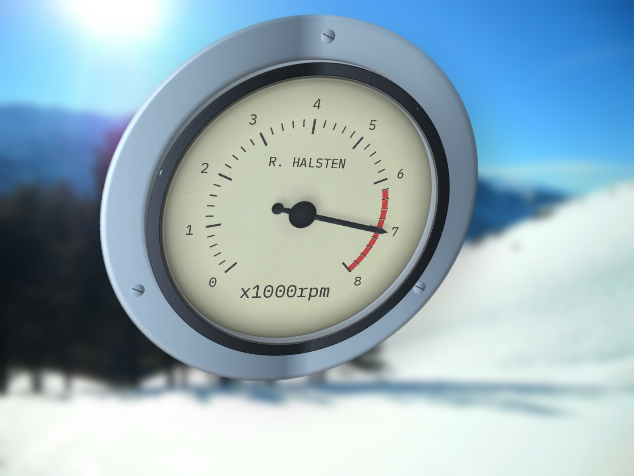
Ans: 7000 rpm
